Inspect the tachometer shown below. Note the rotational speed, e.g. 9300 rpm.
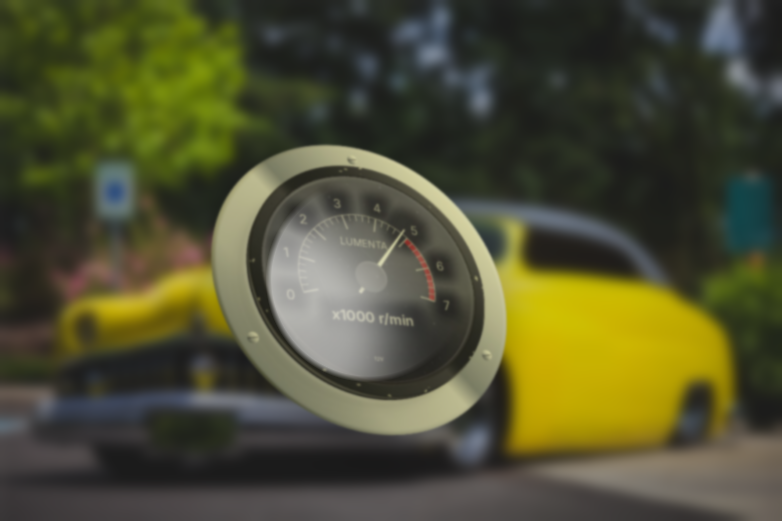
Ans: 4800 rpm
